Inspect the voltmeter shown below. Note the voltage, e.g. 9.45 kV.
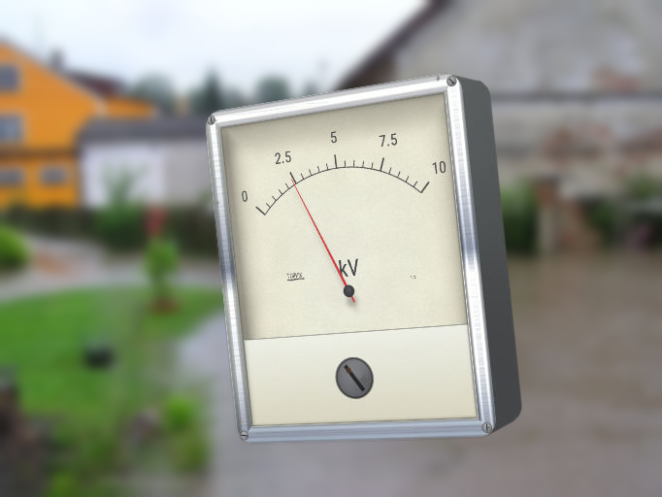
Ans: 2.5 kV
